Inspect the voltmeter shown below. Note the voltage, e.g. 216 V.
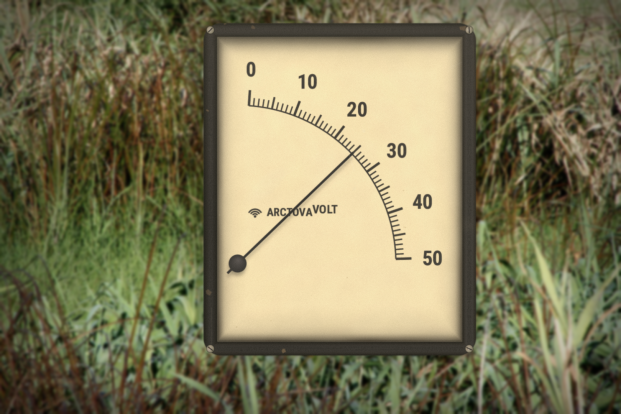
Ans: 25 V
